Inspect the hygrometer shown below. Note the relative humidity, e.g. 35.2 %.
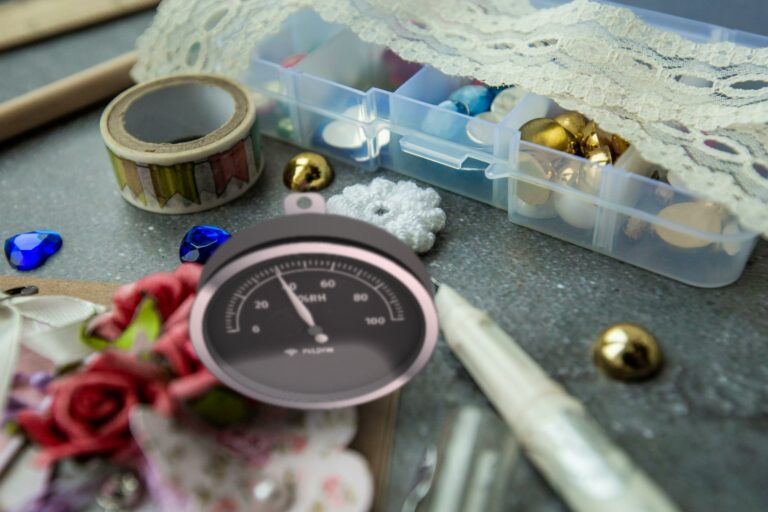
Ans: 40 %
